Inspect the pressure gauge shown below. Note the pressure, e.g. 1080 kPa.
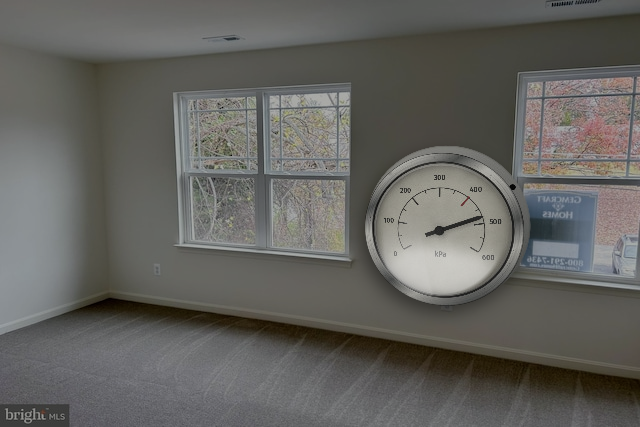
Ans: 475 kPa
